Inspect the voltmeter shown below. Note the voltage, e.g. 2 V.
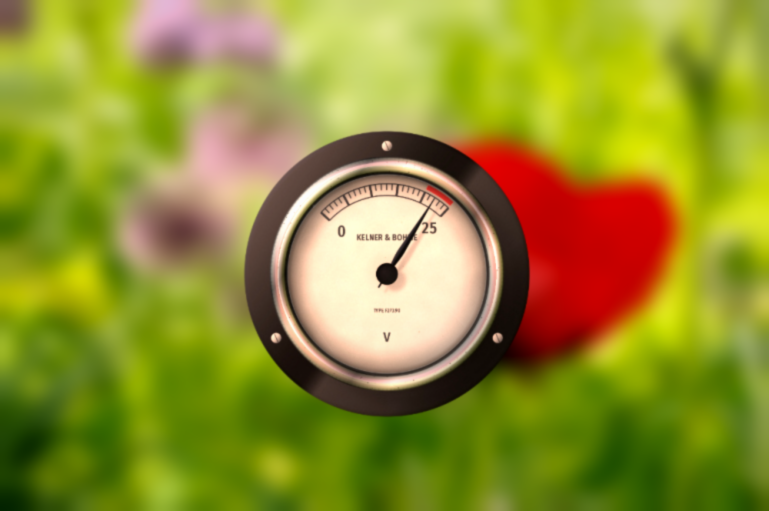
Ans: 22 V
